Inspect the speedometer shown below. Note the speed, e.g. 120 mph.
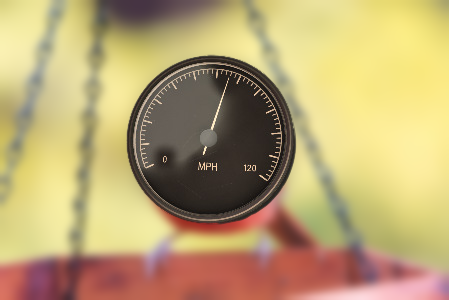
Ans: 66 mph
